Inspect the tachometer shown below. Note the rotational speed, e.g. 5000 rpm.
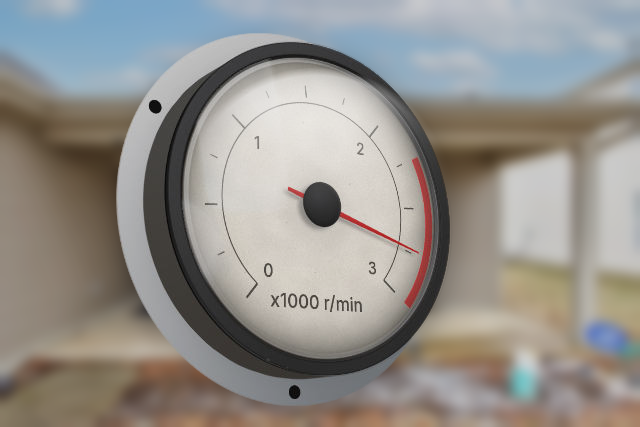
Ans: 2750 rpm
